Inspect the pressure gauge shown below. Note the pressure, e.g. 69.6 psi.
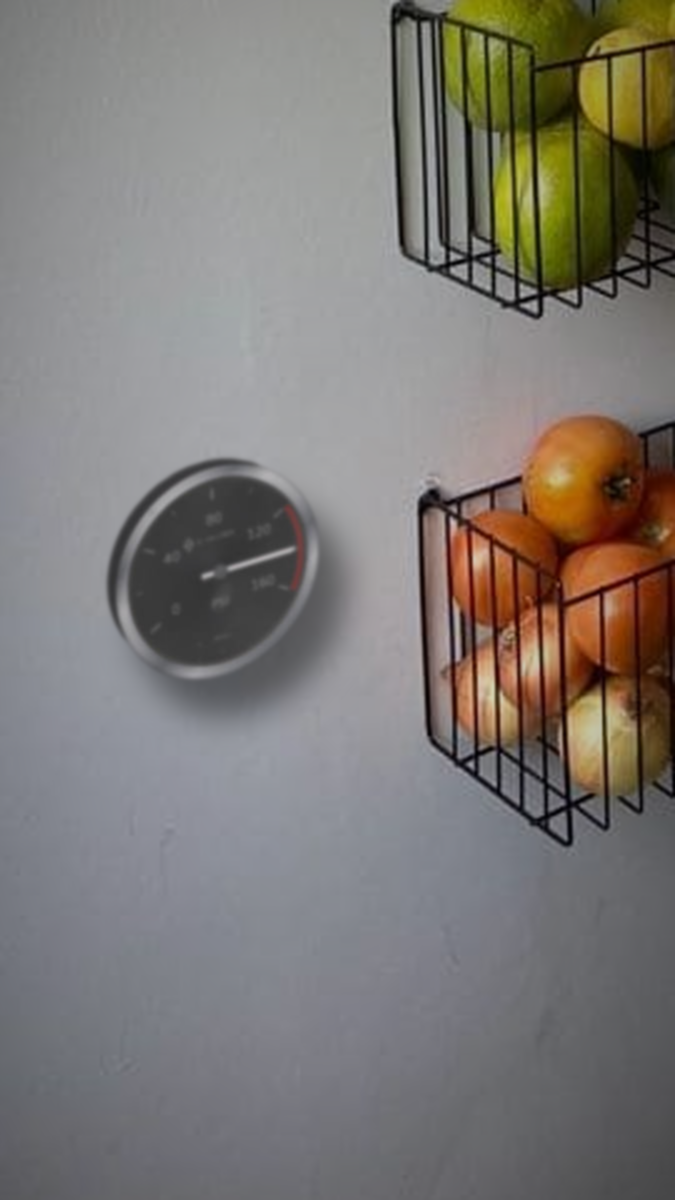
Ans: 140 psi
